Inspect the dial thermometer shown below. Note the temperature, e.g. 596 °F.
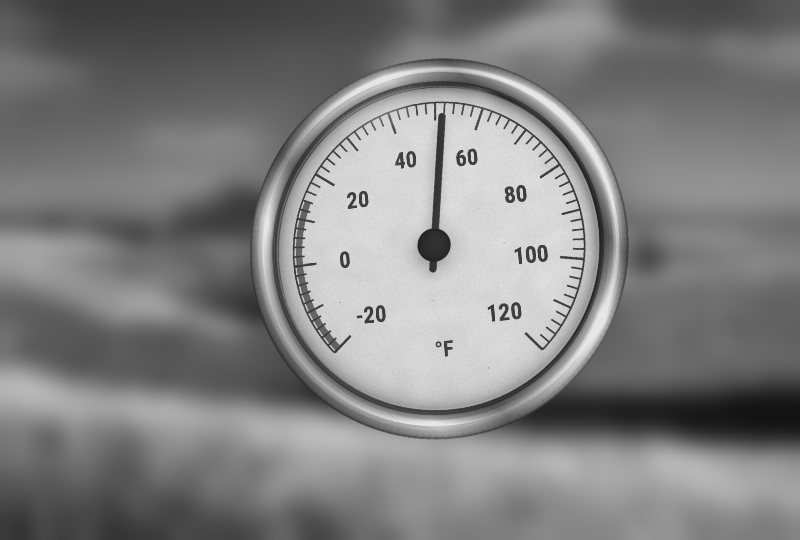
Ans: 52 °F
